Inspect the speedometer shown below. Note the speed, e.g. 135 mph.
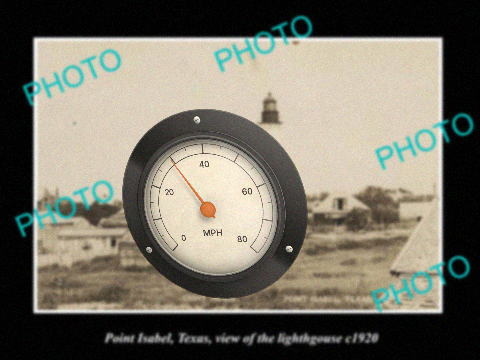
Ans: 30 mph
